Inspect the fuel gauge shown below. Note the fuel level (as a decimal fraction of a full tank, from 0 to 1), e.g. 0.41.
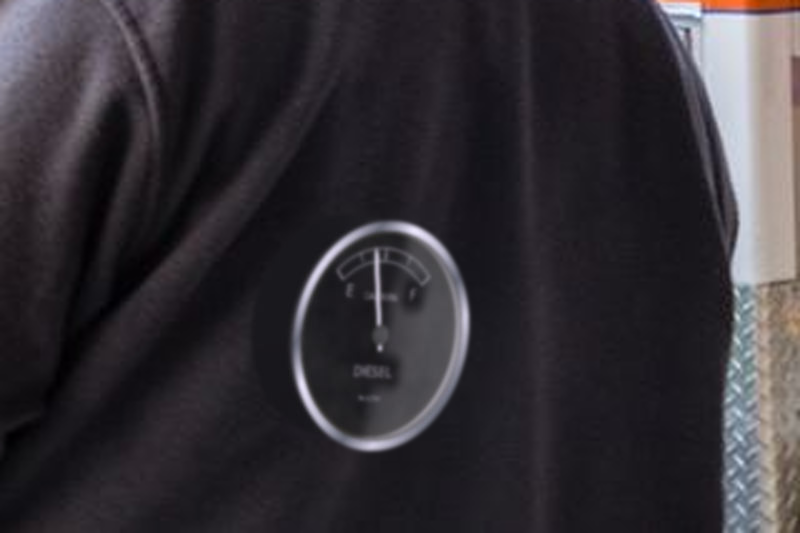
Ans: 0.375
